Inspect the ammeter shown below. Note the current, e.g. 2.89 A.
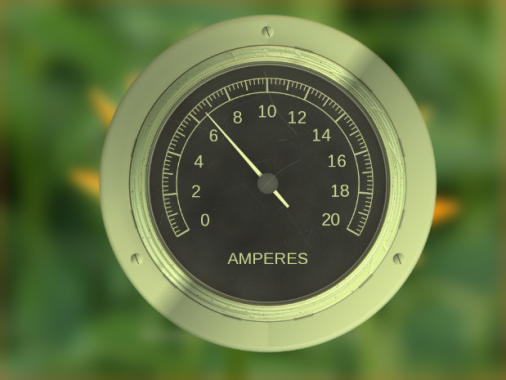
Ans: 6.6 A
